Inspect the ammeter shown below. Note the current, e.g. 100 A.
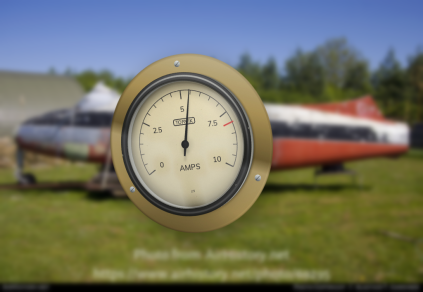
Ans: 5.5 A
